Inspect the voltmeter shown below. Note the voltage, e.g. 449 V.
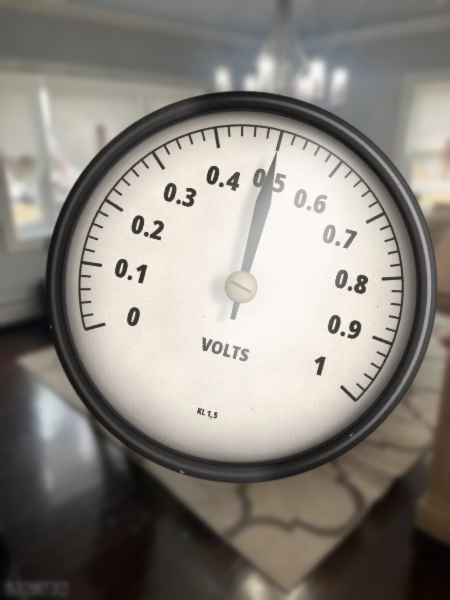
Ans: 0.5 V
